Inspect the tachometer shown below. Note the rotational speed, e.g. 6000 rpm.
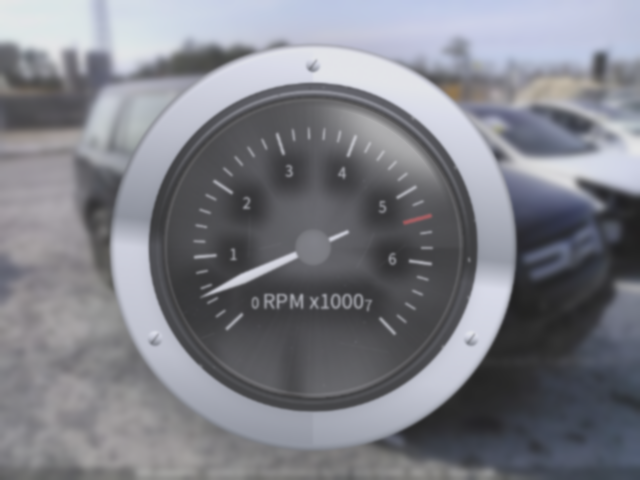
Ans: 500 rpm
